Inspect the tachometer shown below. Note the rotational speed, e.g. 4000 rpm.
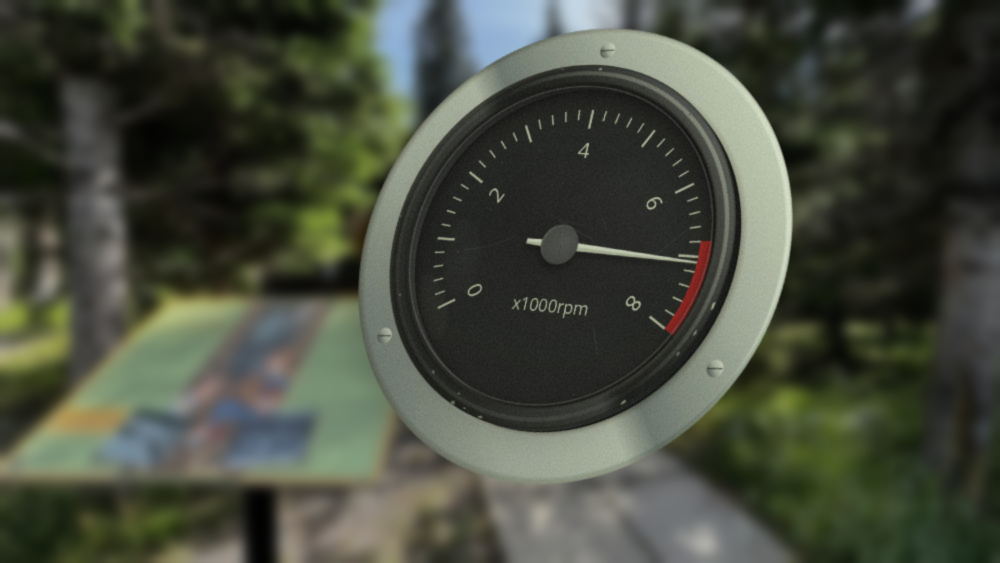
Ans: 7100 rpm
